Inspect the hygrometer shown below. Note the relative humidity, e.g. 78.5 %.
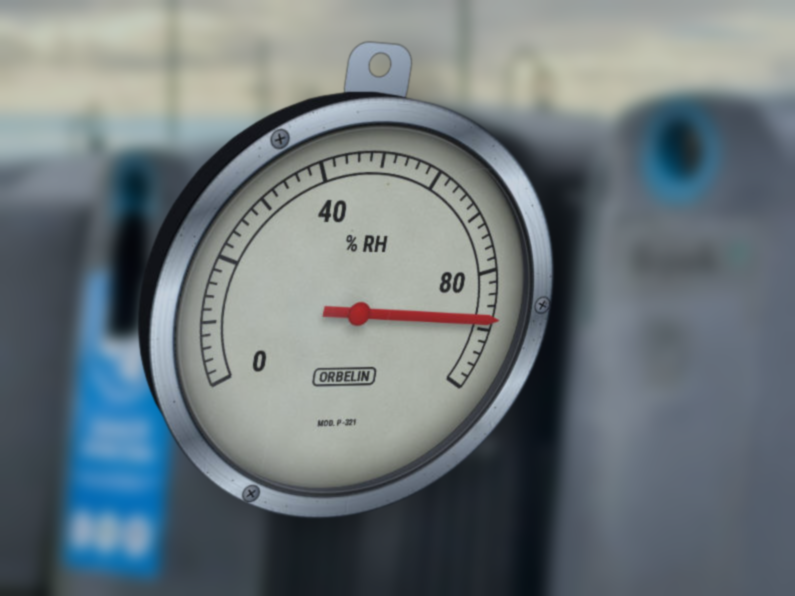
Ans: 88 %
